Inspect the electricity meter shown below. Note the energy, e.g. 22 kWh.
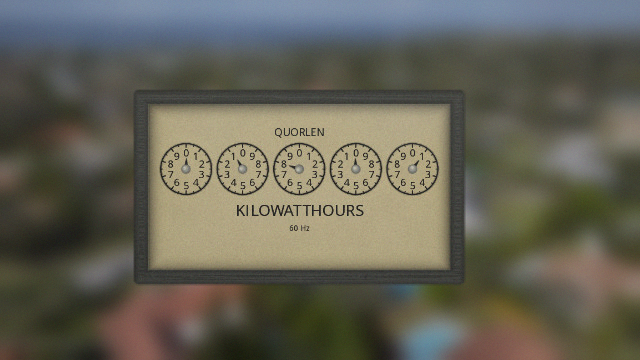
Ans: 801 kWh
